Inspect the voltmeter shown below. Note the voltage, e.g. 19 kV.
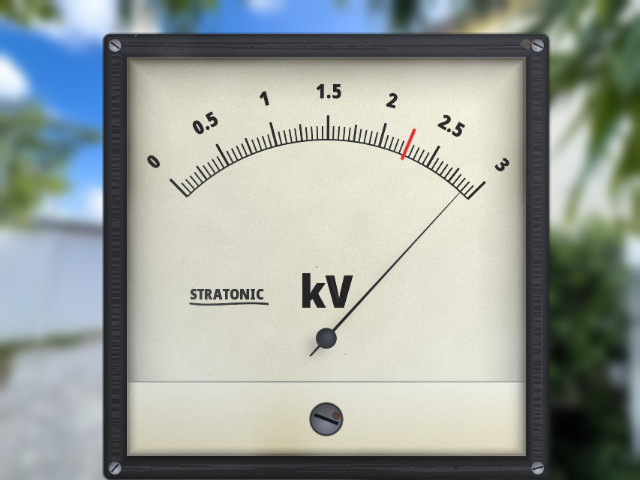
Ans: 2.9 kV
